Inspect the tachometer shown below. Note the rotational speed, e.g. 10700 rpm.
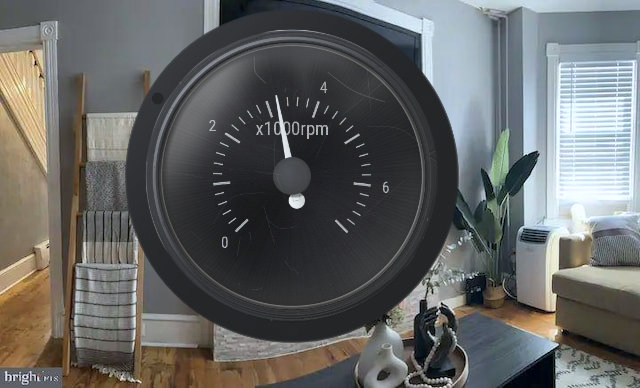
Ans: 3200 rpm
